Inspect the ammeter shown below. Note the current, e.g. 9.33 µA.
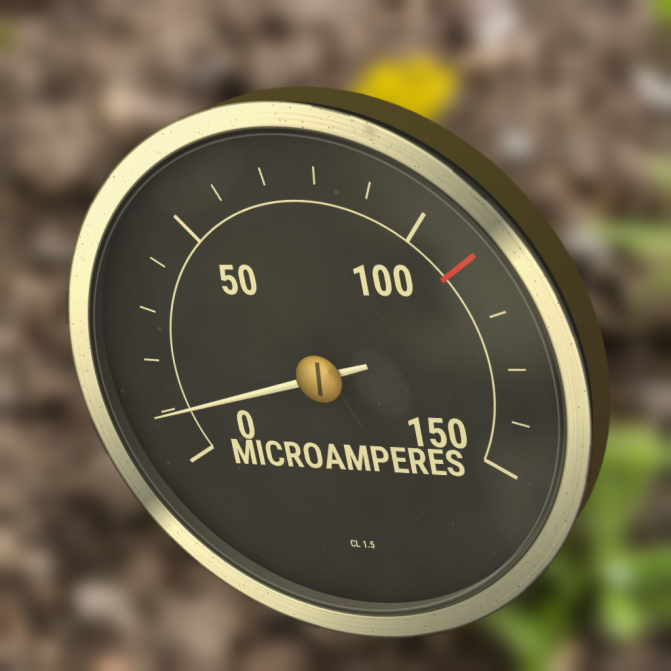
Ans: 10 µA
